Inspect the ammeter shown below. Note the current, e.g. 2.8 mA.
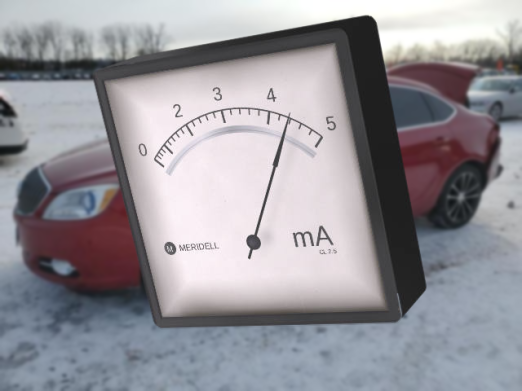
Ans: 4.4 mA
